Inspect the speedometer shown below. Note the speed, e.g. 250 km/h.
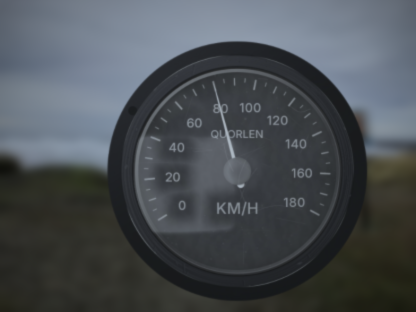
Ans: 80 km/h
